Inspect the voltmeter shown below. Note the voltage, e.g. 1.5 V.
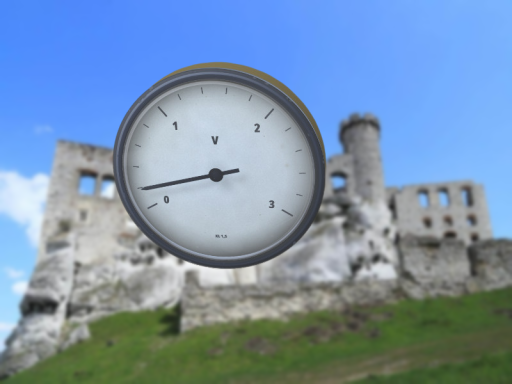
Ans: 0.2 V
